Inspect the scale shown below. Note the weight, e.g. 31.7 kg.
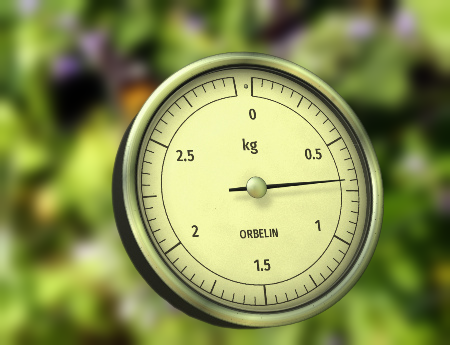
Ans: 0.7 kg
